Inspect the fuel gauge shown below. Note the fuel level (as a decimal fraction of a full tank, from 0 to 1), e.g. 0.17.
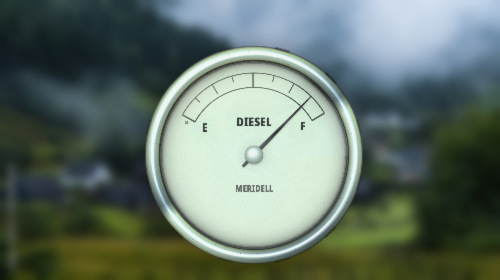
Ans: 0.875
